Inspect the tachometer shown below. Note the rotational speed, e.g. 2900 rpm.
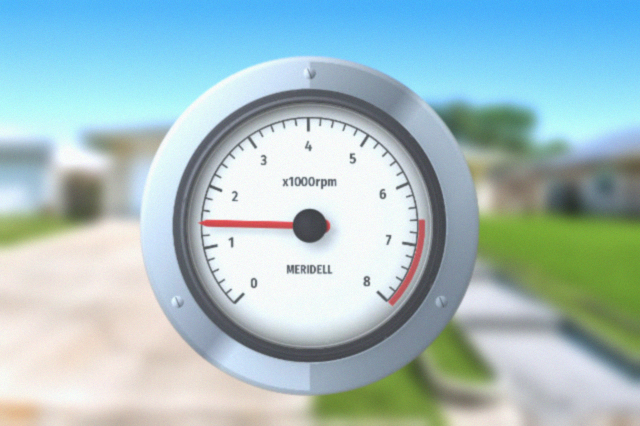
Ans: 1400 rpm
